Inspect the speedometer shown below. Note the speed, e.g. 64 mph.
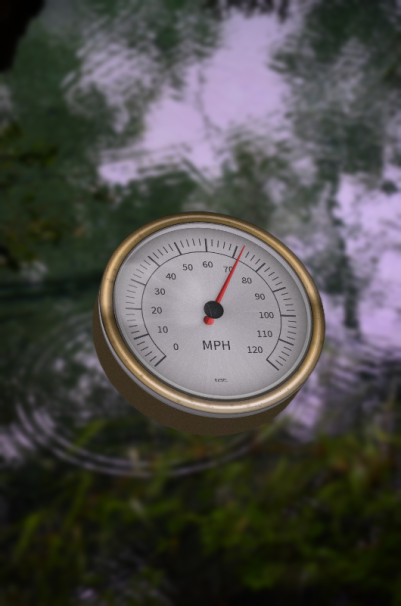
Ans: 72 mph
